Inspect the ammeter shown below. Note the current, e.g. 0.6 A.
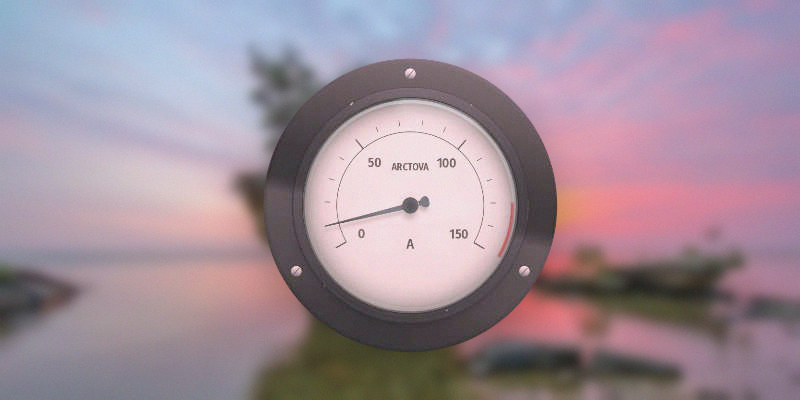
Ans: 10 A
